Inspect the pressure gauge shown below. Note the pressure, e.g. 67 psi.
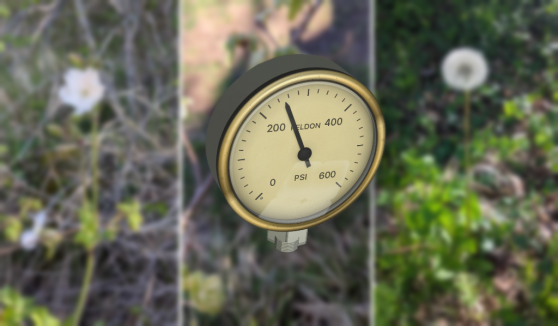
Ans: 250 psi
